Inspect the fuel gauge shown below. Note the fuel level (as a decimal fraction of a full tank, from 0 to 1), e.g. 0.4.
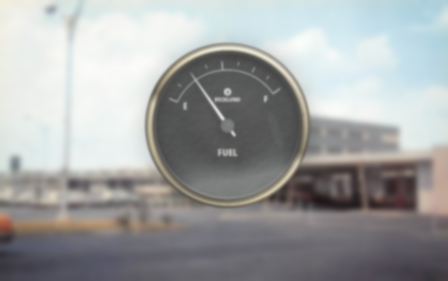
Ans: 0.25
